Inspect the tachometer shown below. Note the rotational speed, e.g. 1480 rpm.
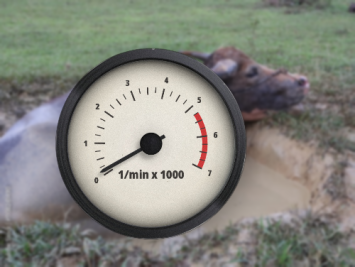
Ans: 125 rpm
